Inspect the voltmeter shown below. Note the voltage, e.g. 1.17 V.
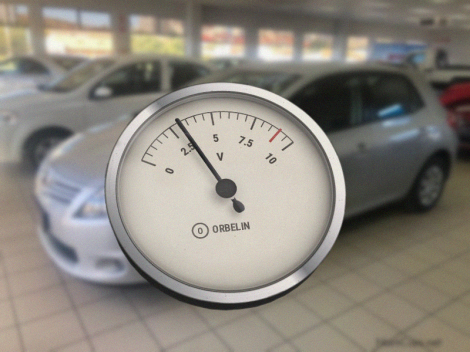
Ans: 3 V
